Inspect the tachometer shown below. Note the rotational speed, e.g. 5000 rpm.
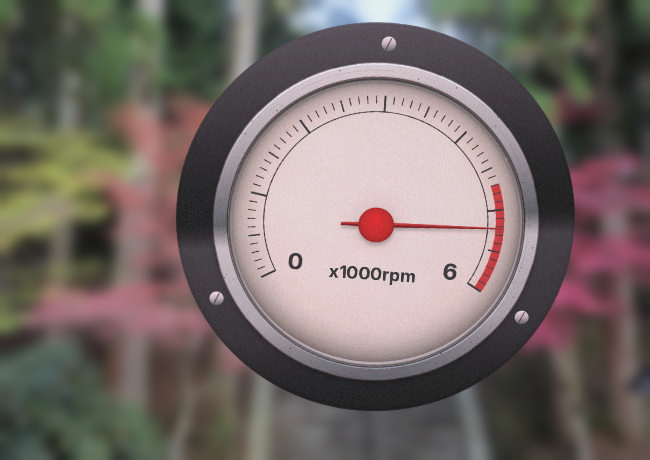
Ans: 5200 rpm
